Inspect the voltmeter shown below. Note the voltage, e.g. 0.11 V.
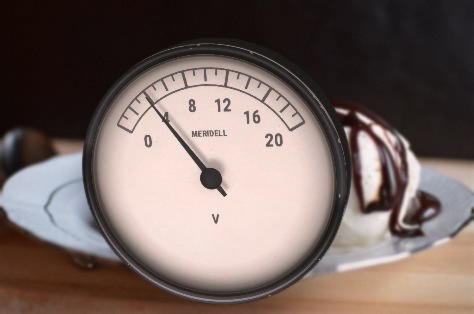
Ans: 4 V
